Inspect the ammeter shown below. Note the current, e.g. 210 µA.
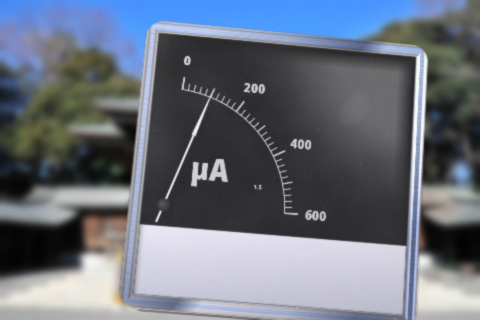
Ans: 100 µA
